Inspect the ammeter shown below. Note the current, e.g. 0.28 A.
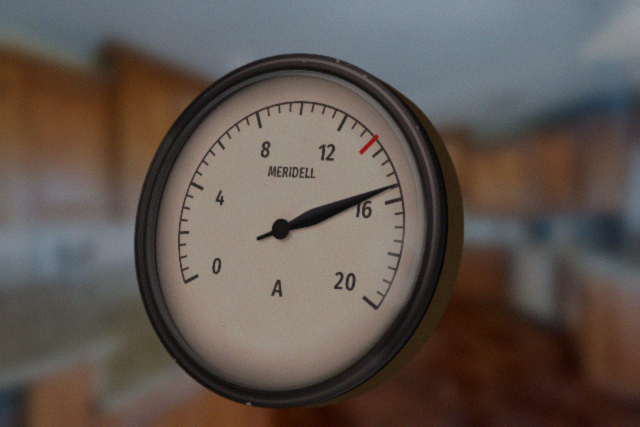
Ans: 15.5 A
